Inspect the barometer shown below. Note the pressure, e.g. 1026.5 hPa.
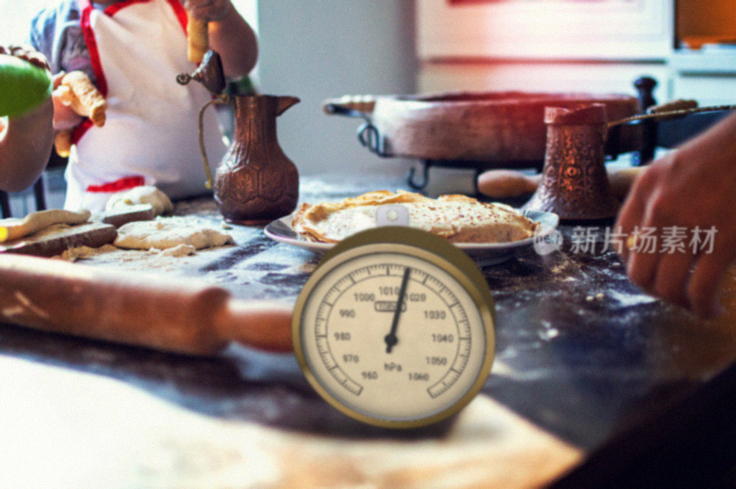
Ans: 1015 hPa
